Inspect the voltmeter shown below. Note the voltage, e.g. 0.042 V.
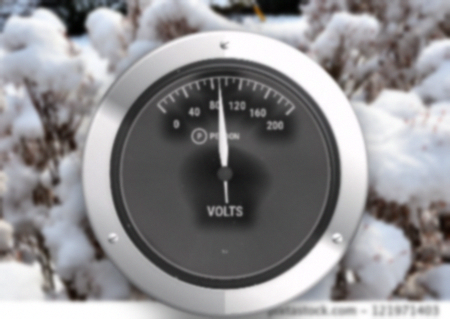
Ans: 90 V
